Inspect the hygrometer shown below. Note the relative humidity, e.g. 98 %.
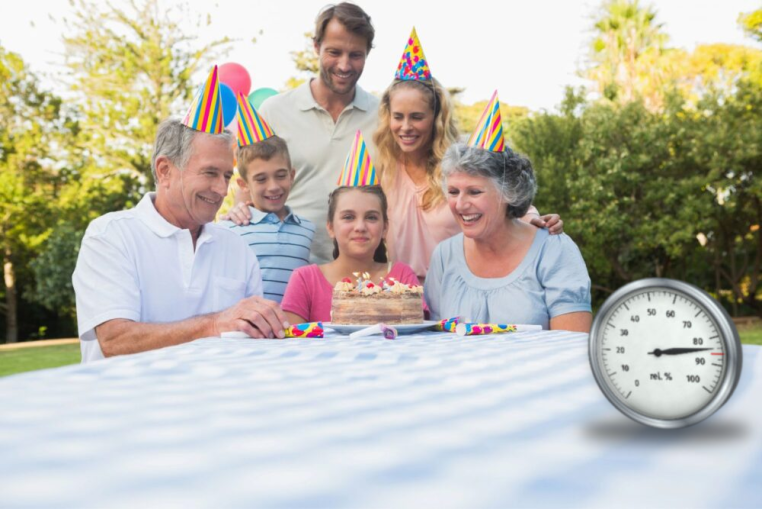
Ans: 84 %
